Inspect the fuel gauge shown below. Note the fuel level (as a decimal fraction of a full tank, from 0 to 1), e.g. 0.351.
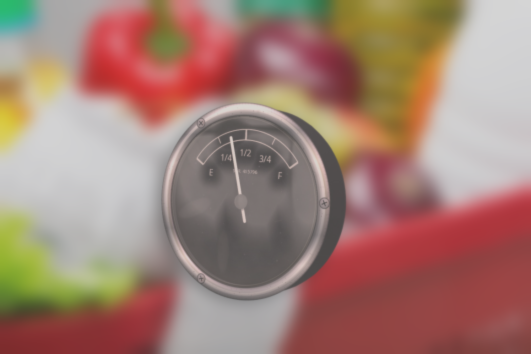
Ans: 0.375
